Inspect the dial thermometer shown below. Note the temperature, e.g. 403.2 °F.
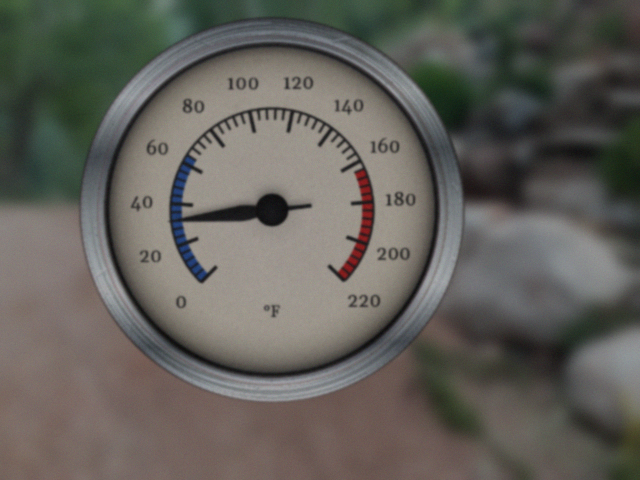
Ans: 32 °F
